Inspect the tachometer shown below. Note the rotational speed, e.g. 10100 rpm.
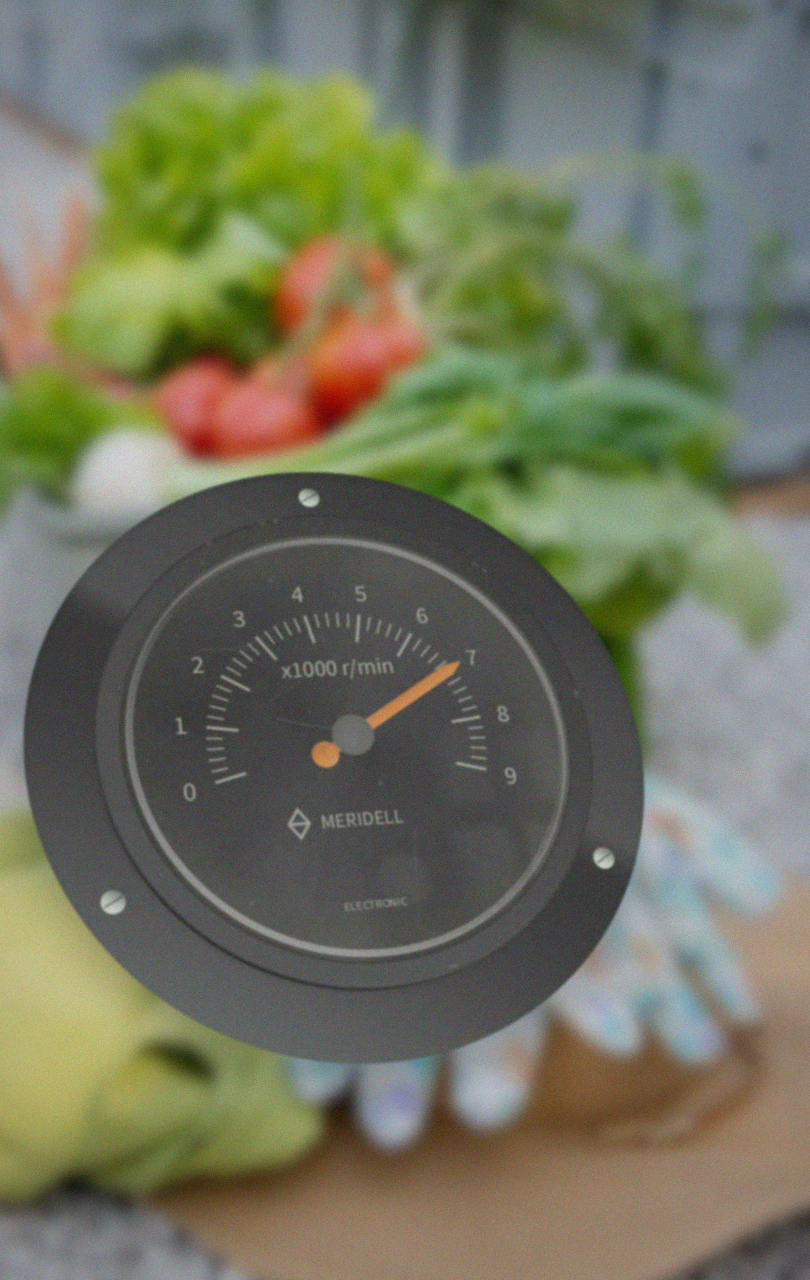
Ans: 7000 rpm
